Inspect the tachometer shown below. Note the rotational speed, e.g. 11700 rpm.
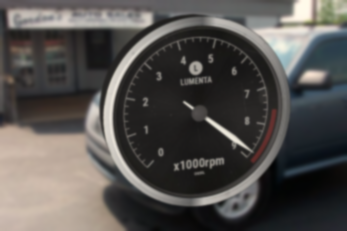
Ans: 8800 rpm
